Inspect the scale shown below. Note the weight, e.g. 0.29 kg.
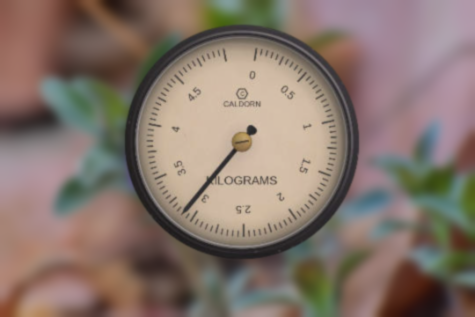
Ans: 3.1 kg
